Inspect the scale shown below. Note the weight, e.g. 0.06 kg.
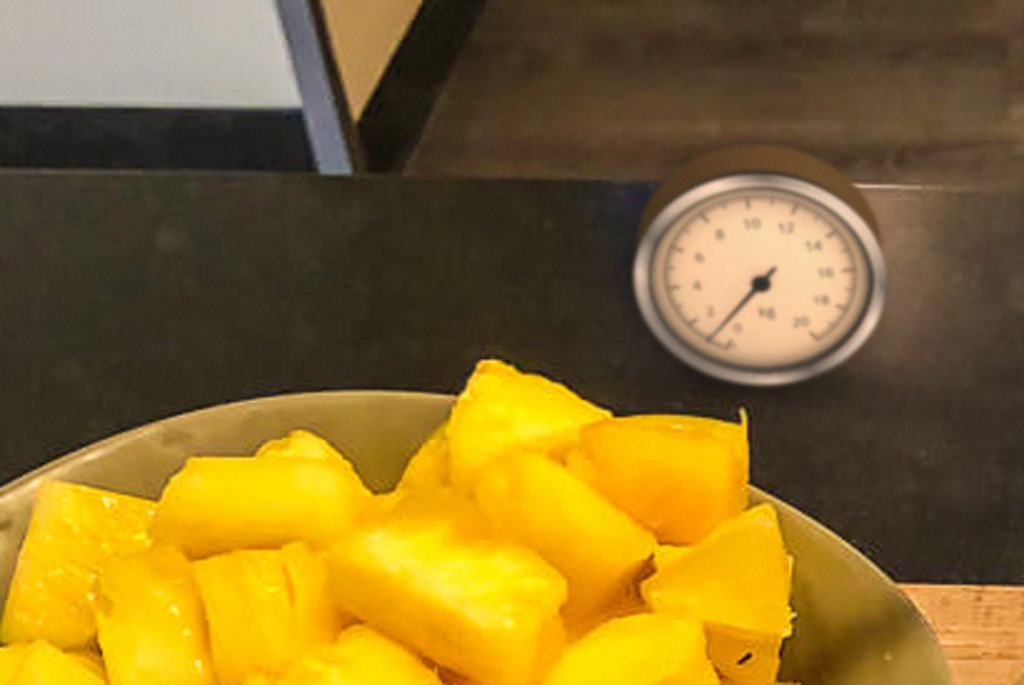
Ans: 1 kg
